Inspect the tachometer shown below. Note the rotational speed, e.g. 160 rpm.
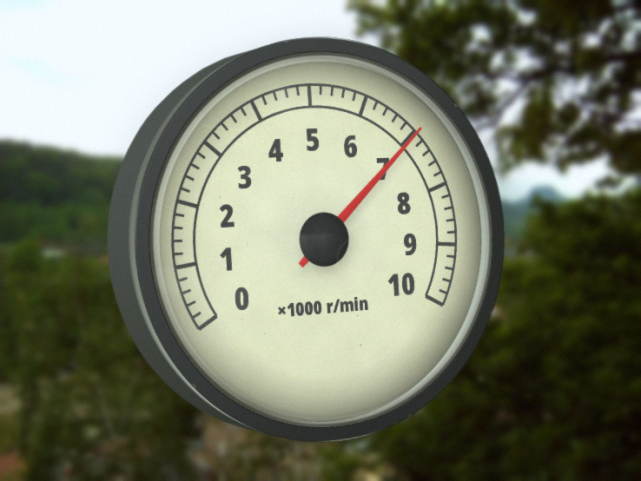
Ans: 7000 rpm
